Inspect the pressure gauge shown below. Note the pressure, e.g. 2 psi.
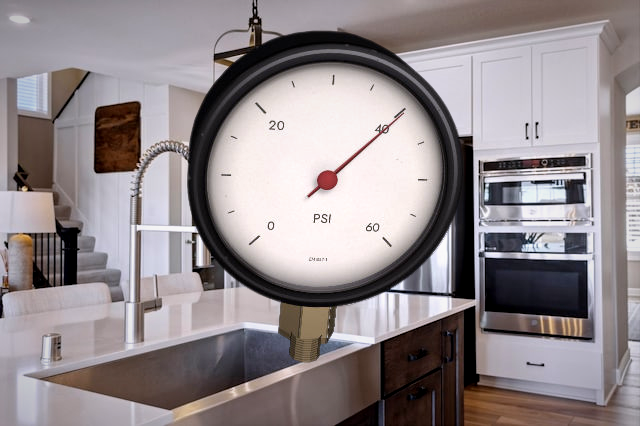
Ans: 40 psi
